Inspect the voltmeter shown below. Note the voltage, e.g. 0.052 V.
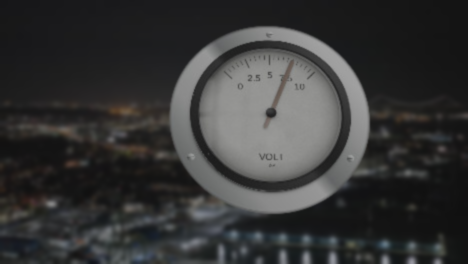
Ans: 7.5 V
